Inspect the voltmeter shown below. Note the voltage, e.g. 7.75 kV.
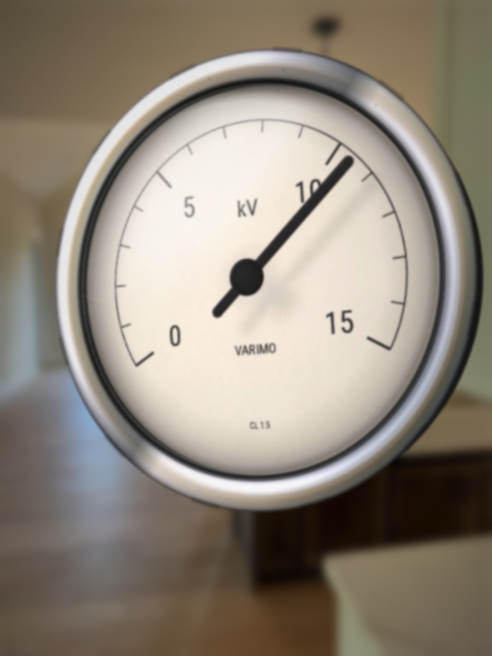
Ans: 10.5 kV
